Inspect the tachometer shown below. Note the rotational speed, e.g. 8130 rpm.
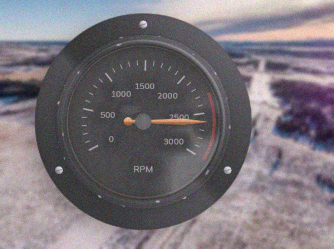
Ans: 2600 rpm
